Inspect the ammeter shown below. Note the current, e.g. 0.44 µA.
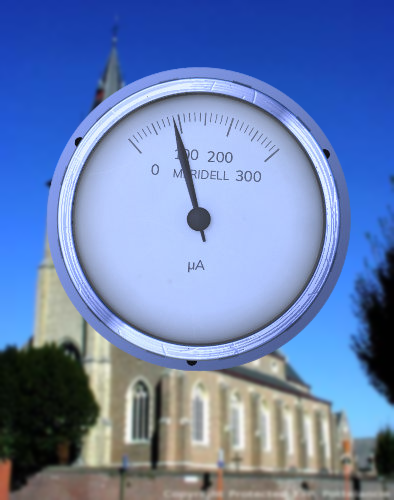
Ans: 90 µA
